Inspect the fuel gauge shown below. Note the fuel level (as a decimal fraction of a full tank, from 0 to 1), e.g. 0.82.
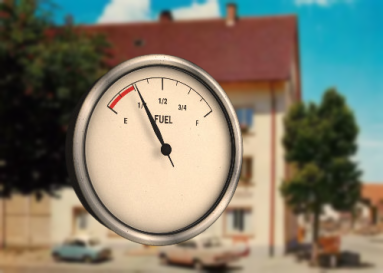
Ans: 0.25
